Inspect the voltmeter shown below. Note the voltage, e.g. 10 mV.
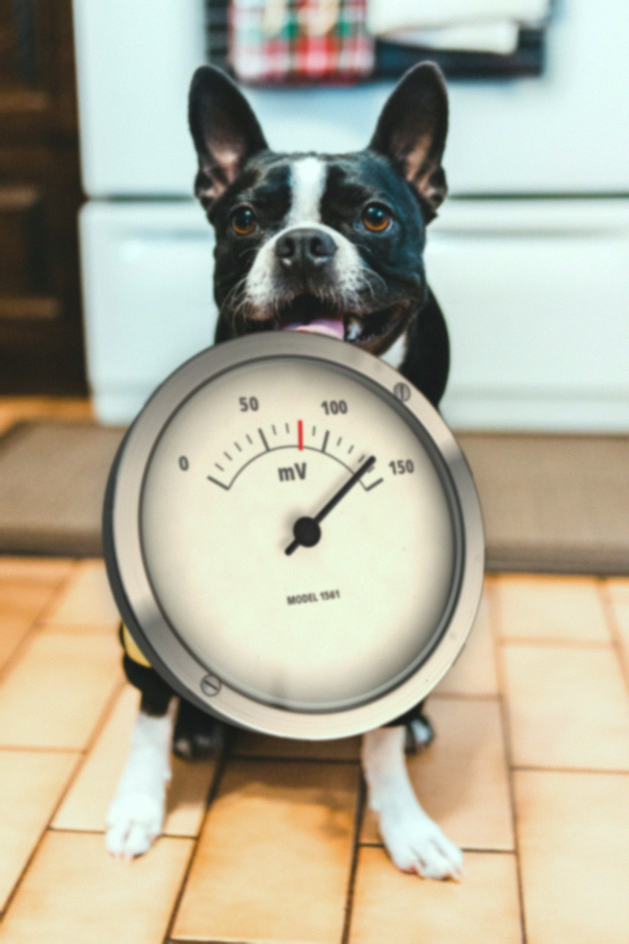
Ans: 135 mV
